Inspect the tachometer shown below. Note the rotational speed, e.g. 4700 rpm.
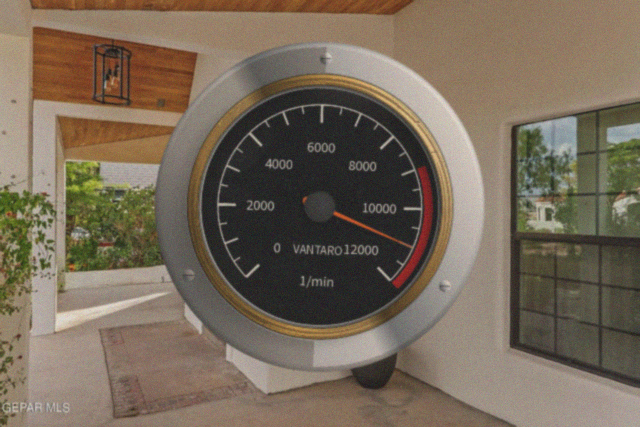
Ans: 11000 rpm
